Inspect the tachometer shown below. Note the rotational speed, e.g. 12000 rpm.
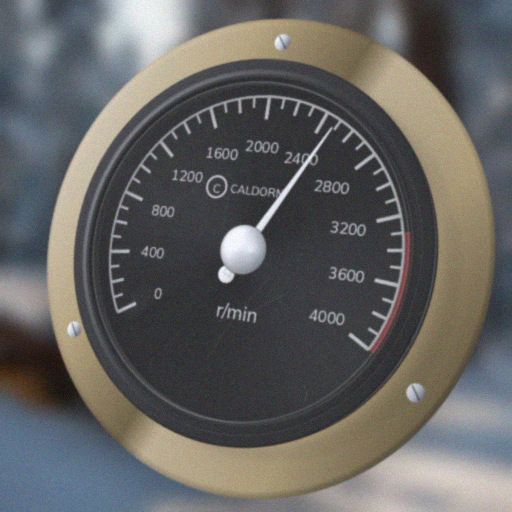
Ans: 2500 rpm
